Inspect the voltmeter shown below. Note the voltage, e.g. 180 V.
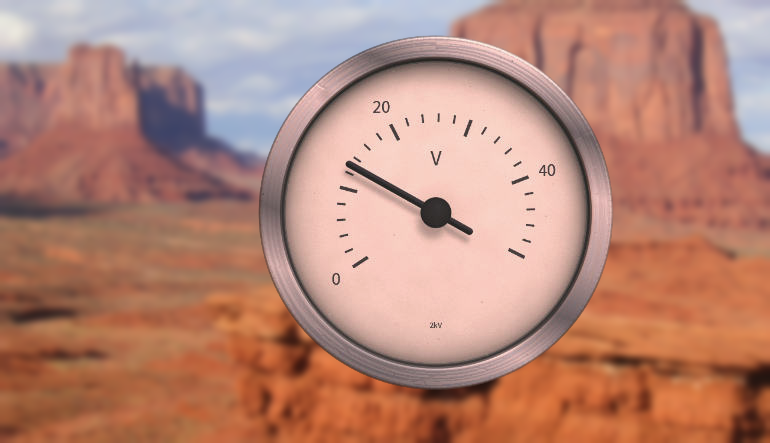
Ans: 13 V
